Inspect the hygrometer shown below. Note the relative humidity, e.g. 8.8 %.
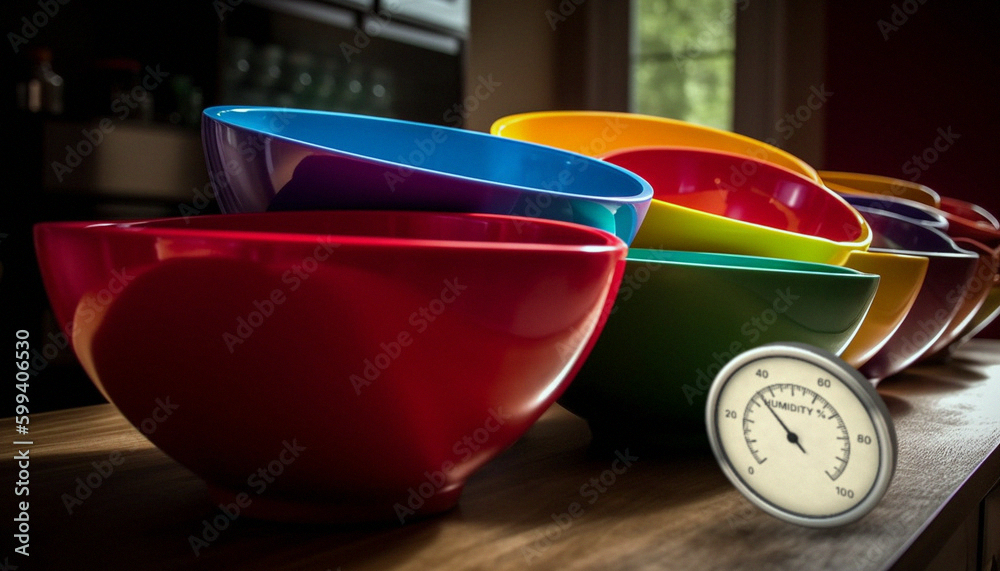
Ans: 35 %
